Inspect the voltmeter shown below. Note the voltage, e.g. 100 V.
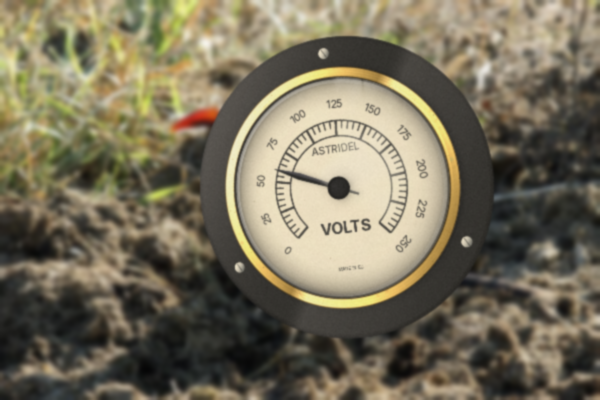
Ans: 60 V
